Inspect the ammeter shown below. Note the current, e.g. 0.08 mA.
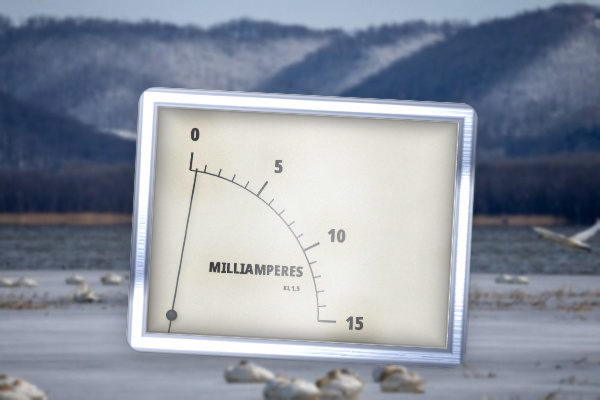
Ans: 0.5 mA
